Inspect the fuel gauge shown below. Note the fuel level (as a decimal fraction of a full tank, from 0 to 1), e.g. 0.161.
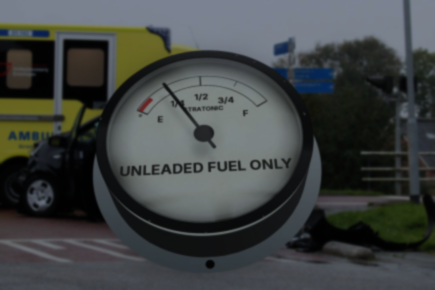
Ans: 0.25
